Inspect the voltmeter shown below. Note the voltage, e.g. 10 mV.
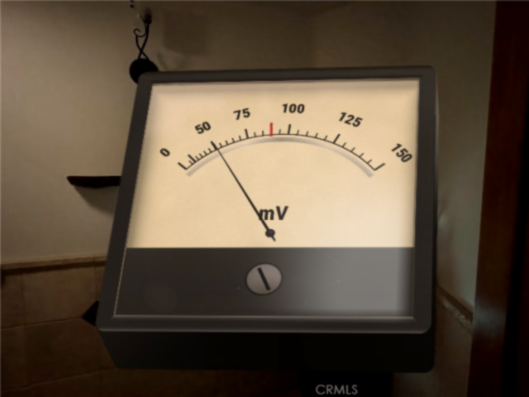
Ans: 50 mV
